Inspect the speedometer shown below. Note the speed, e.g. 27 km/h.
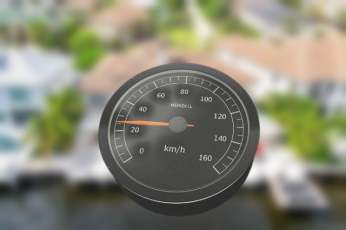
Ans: 25 km/h
